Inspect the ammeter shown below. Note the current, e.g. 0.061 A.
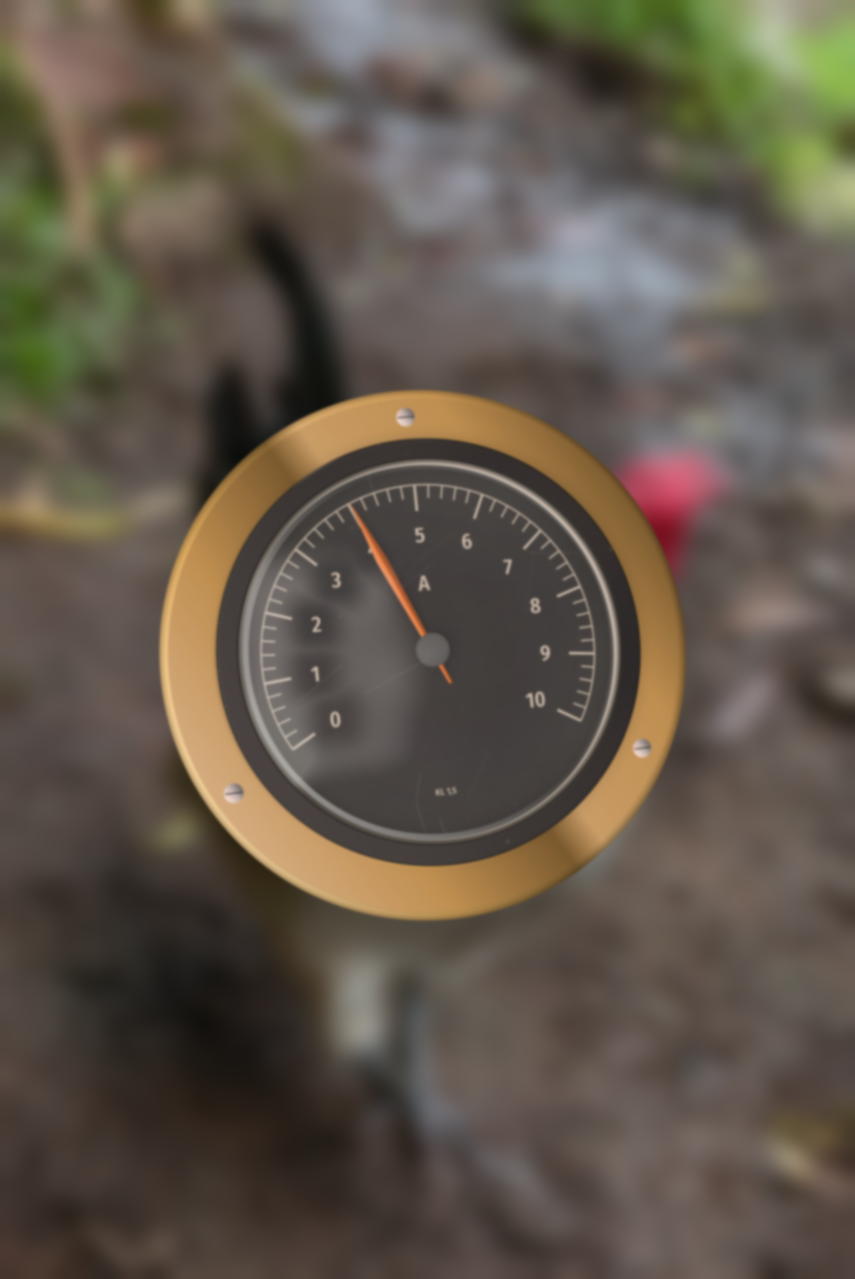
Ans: 4 A
